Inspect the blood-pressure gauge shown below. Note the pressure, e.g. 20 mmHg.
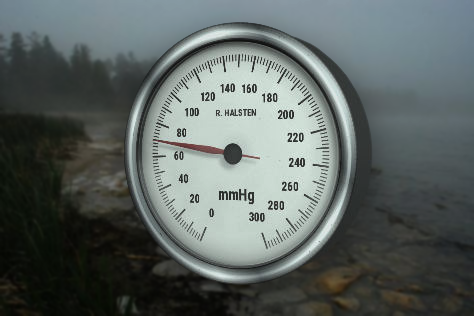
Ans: 70 mmHg
